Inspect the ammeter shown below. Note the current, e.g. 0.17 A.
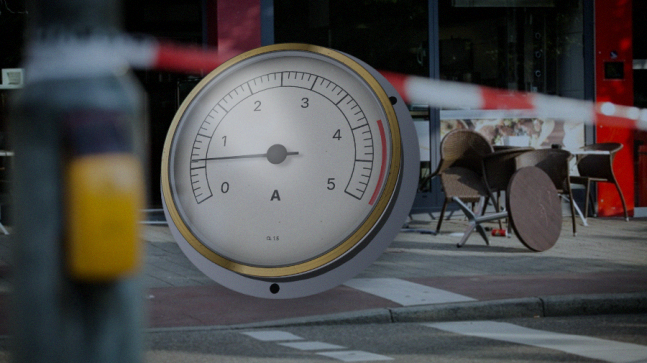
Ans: 0.6 A
